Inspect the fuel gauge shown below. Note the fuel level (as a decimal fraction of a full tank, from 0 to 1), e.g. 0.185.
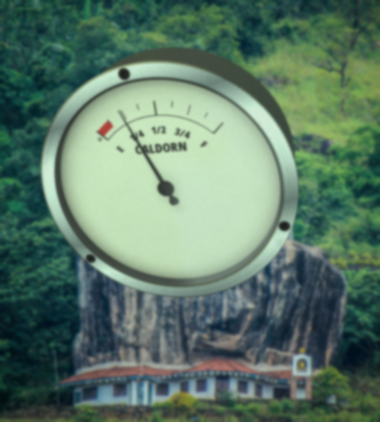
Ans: 0.25
